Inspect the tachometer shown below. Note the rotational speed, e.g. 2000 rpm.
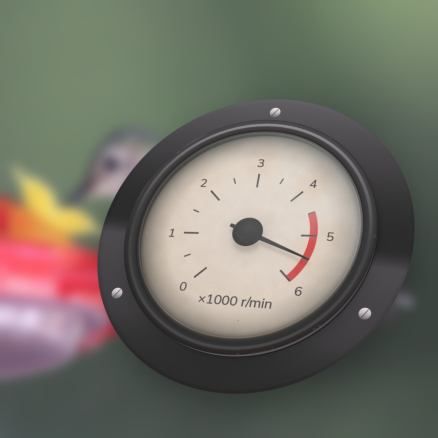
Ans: 5500 rpm
